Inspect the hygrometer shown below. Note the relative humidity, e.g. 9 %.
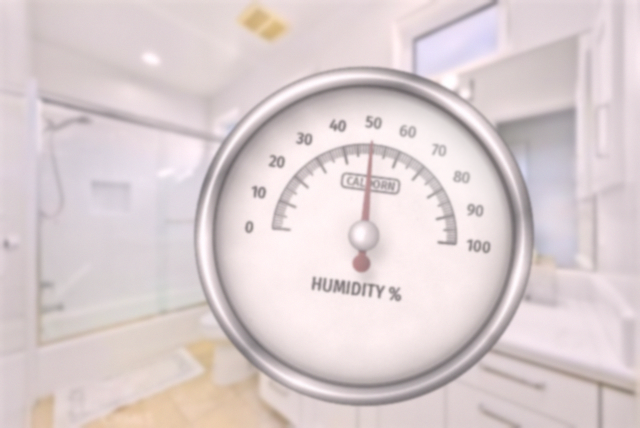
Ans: 50 %
